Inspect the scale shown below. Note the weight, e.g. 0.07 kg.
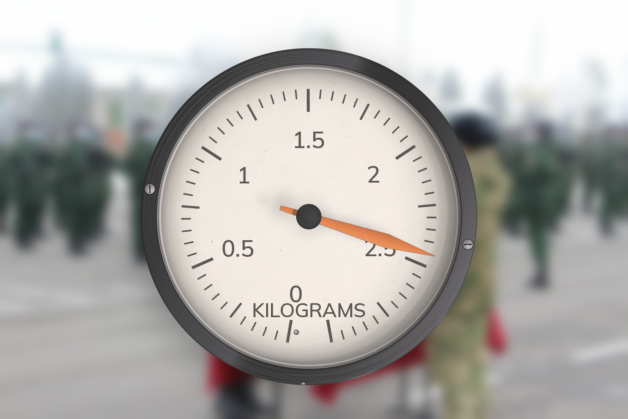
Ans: 2.45 kg
